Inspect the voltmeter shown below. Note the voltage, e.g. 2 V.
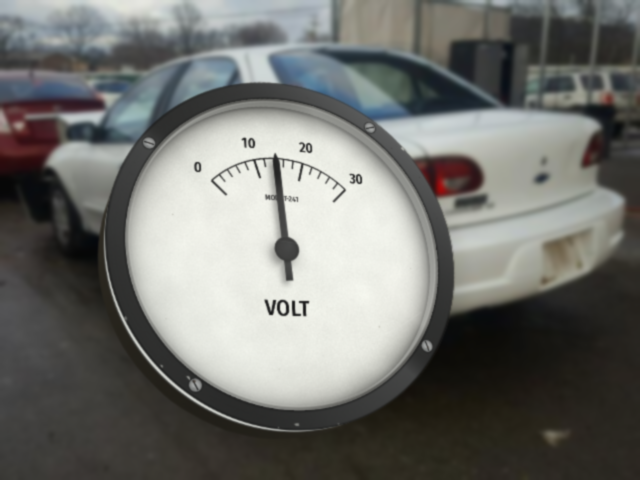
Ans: 14 V
